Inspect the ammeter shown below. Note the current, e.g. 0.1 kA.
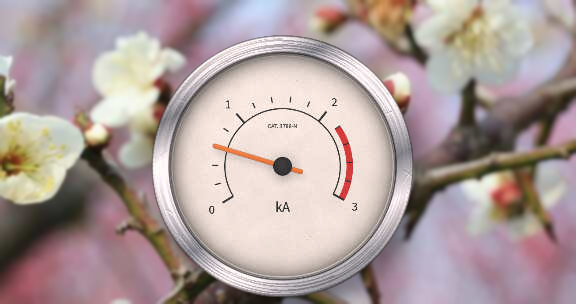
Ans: 0.6 kA
